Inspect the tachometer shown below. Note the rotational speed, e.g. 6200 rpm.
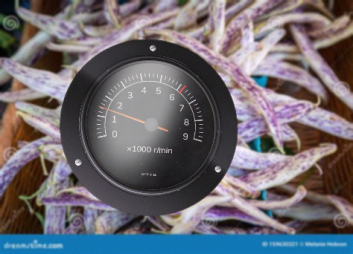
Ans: 1400 rpm
